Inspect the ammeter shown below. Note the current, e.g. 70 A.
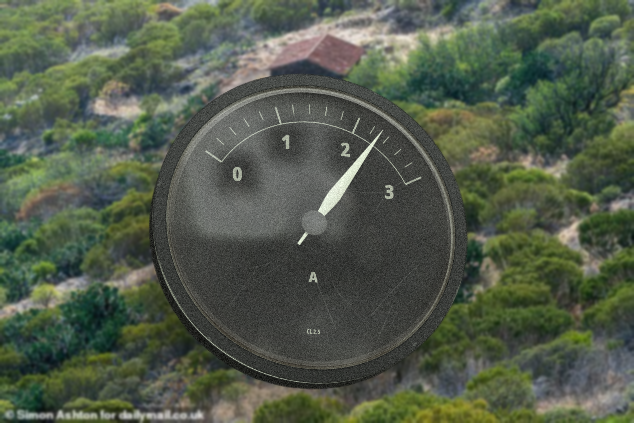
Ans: 2.3 A
